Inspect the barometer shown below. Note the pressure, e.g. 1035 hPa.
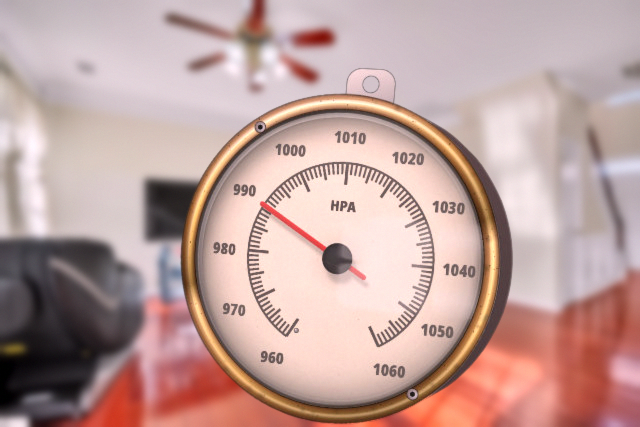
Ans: 990 hPa
